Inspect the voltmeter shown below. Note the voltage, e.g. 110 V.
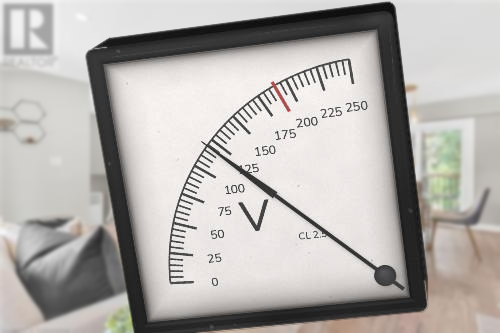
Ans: 120 V
